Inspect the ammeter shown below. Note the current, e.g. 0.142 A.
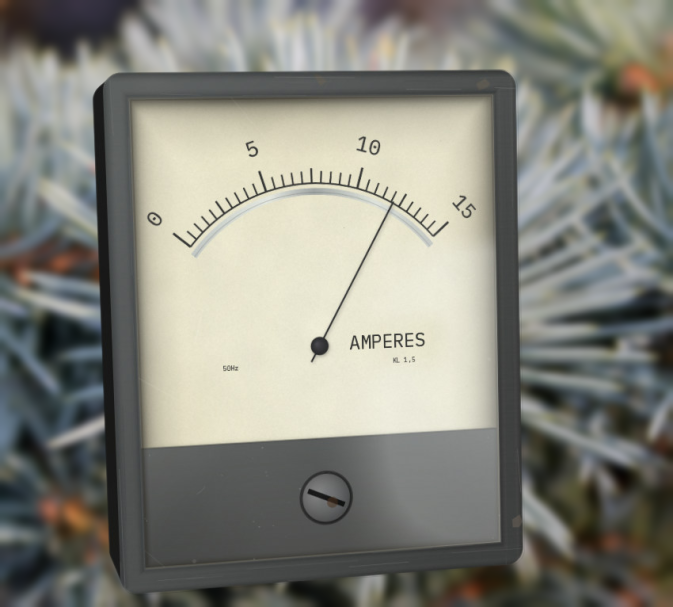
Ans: 12 A
